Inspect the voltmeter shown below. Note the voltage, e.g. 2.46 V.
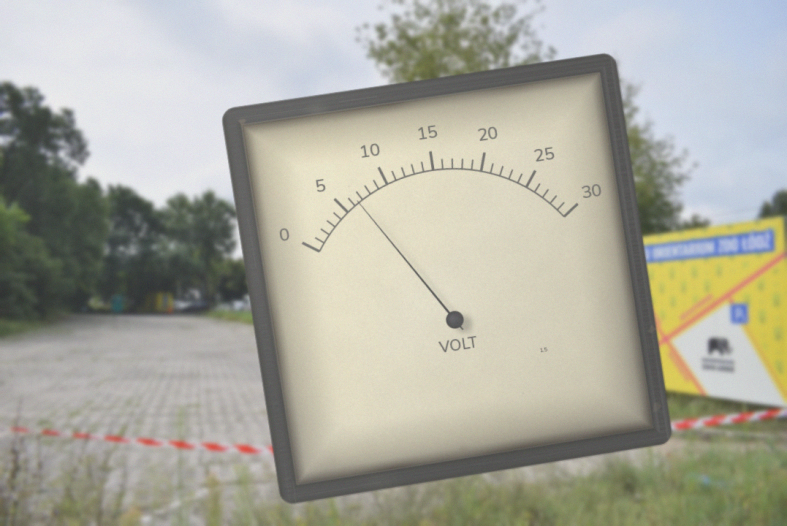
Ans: 6.5 V
